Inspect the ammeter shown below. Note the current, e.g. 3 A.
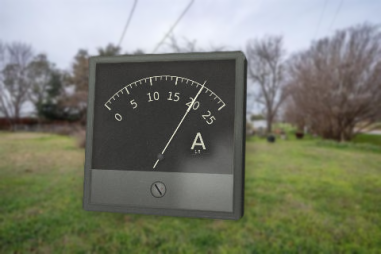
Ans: 20 A
